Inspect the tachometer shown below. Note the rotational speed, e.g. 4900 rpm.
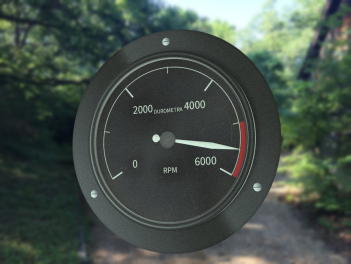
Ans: 5500 rpm
